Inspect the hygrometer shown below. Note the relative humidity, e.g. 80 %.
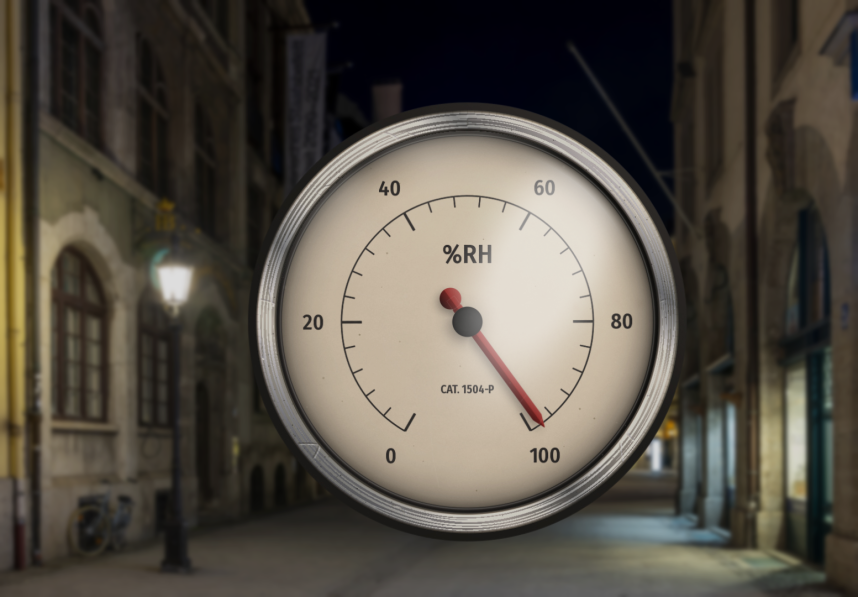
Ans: 98 %
